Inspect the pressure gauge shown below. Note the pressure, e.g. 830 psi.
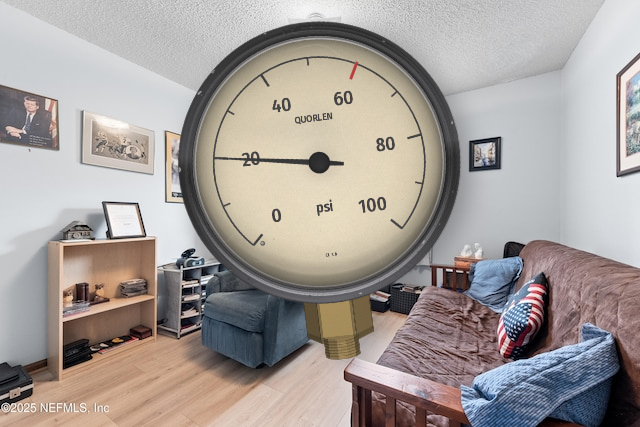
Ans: 20 psi
